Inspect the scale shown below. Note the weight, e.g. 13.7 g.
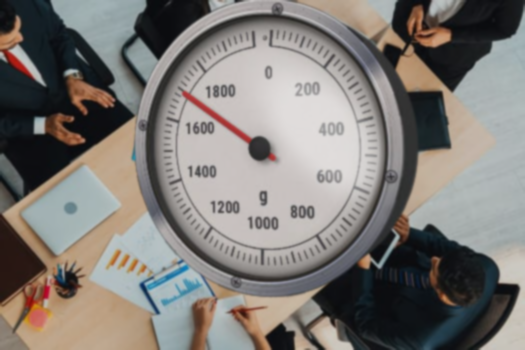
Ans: 1700 g
